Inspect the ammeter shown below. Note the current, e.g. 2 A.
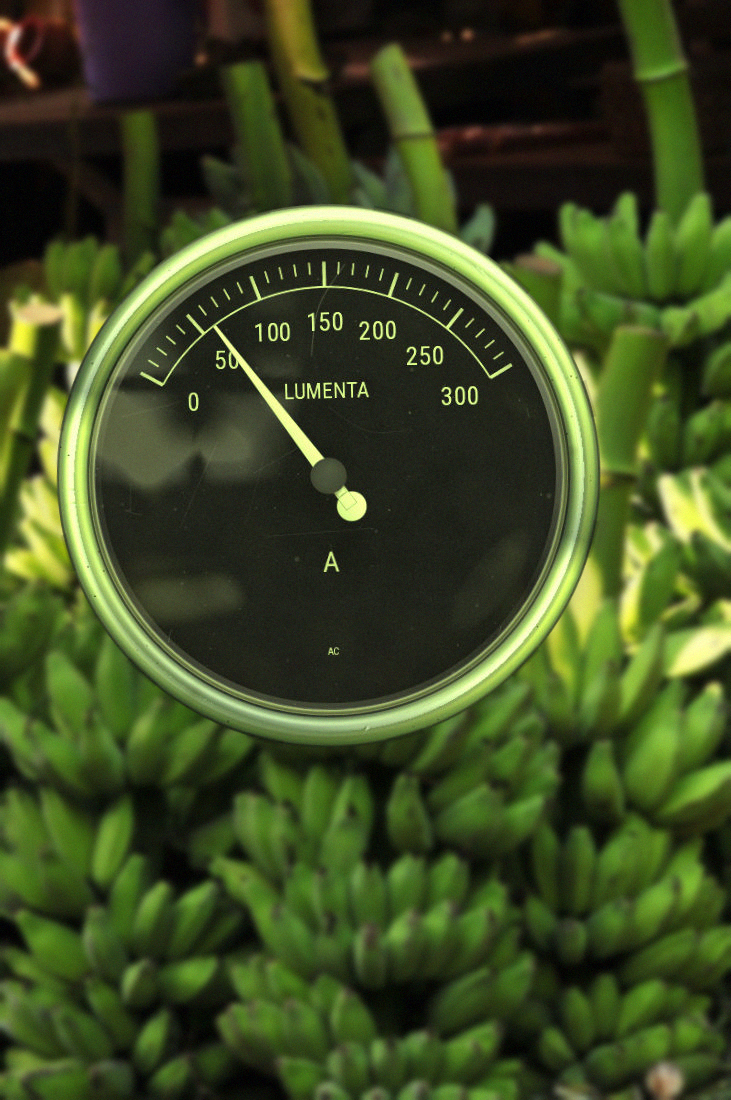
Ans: 60 A
